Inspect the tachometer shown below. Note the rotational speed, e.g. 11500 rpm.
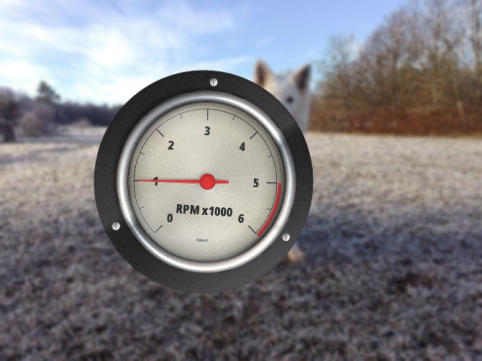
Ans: 1000 rpm
